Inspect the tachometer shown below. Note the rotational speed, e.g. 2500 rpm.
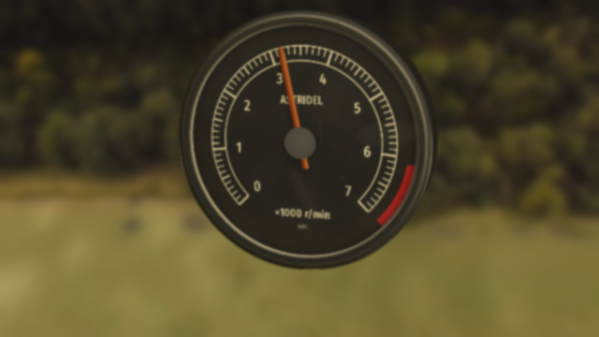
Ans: 3200 rpm
